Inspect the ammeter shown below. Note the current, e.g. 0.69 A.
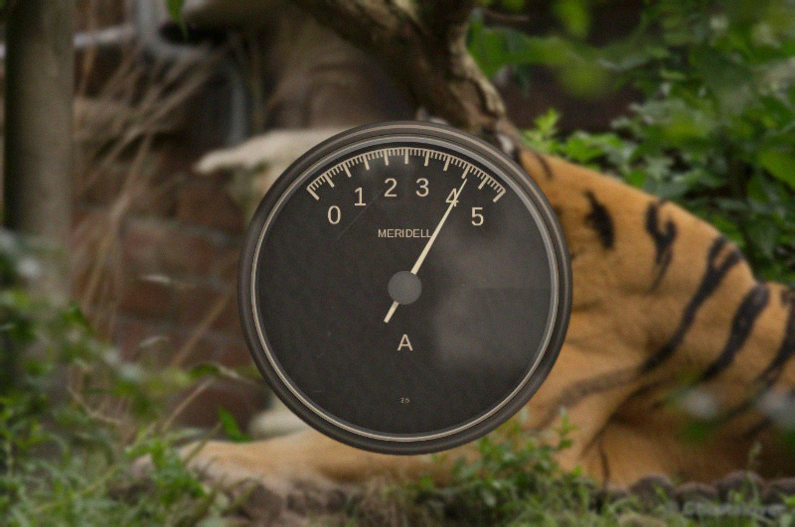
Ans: 4.1 A
